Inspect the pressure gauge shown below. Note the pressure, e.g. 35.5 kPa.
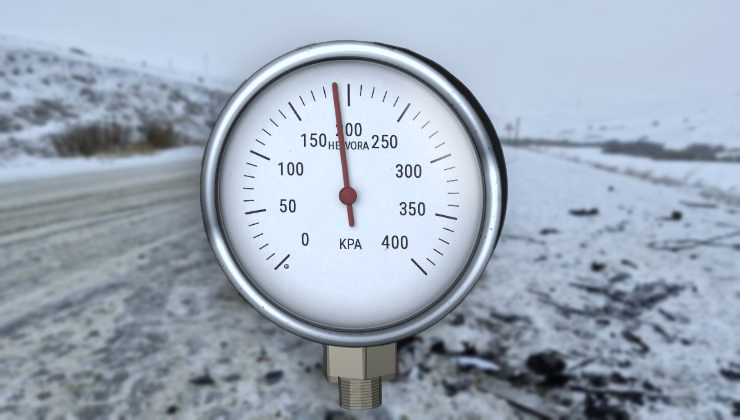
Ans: 190 kPa
